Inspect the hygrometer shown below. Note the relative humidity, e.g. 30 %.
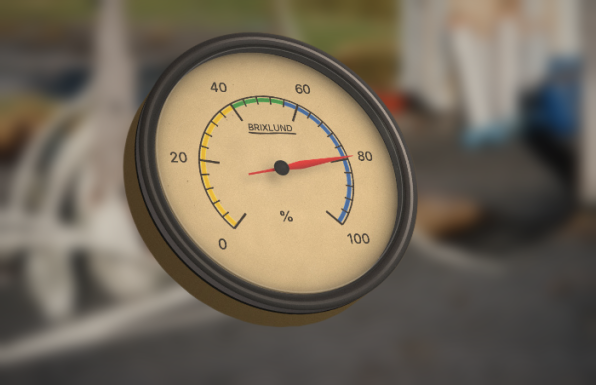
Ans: 80 %
